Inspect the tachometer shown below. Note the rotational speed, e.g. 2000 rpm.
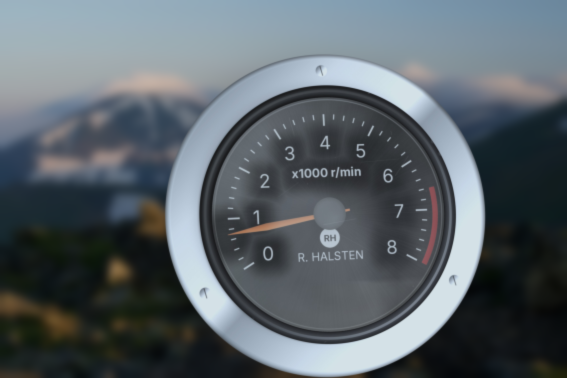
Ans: 700 rpm
